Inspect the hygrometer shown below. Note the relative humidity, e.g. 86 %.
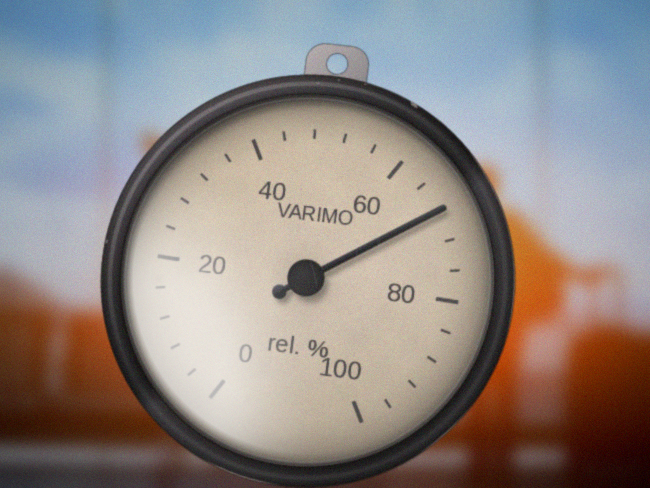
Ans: 68 %
